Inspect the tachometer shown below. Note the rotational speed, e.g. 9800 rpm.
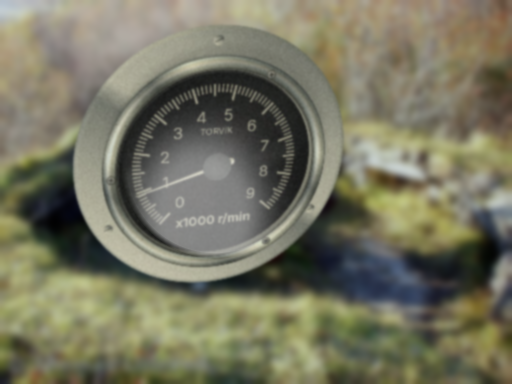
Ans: 1000 rpm
